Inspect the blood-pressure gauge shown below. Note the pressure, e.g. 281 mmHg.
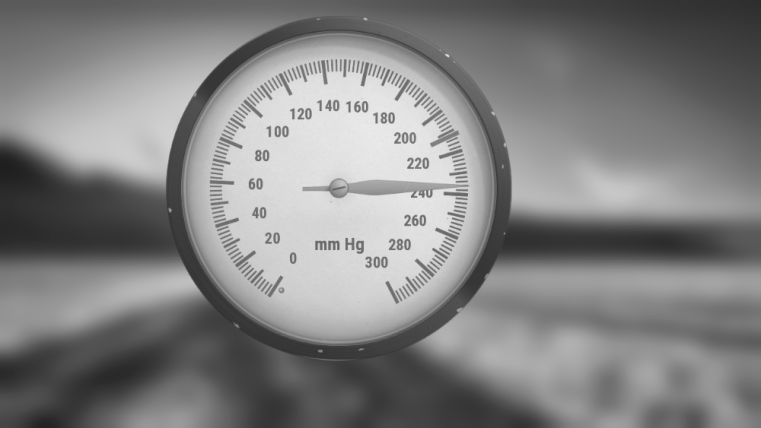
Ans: 236 mmHg
